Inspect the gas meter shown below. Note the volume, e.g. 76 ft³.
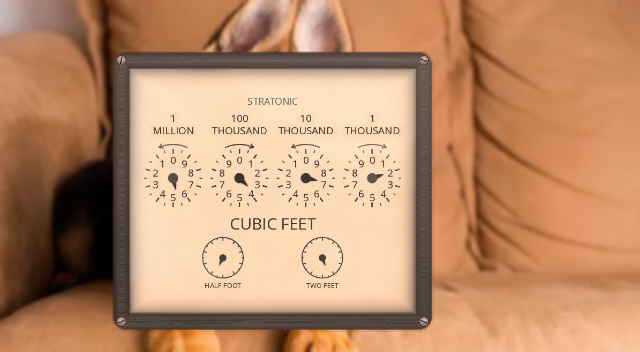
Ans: 537200 ft³
